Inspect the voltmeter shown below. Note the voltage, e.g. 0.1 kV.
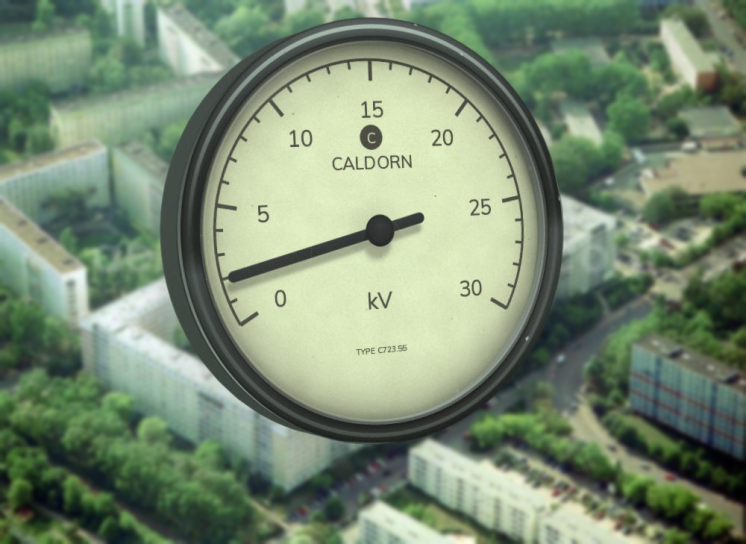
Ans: 2 kV
